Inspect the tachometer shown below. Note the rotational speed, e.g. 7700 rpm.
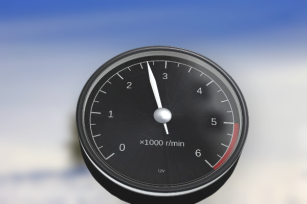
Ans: 2625 rpm
